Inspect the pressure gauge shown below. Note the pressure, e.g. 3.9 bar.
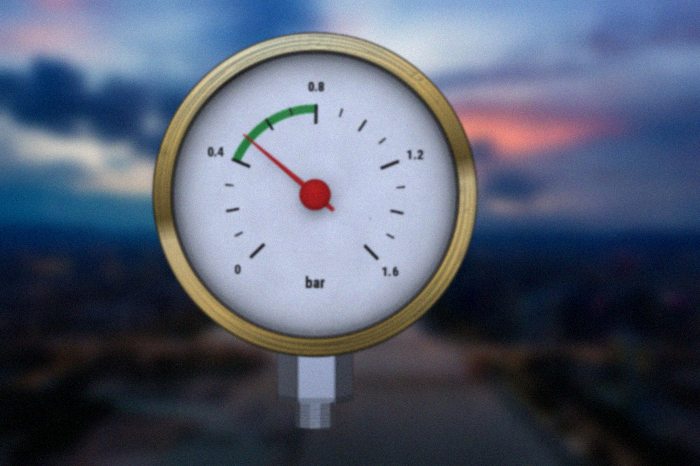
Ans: 0.5 bar
